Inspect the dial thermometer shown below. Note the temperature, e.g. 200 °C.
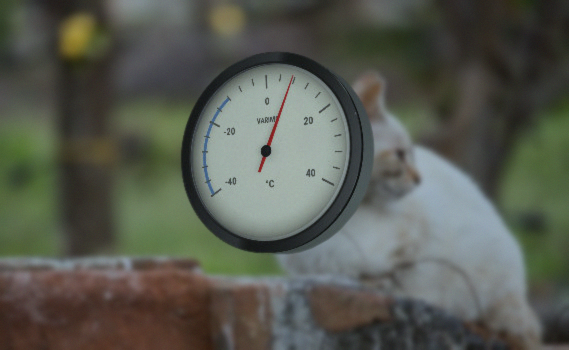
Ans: 8 °C
